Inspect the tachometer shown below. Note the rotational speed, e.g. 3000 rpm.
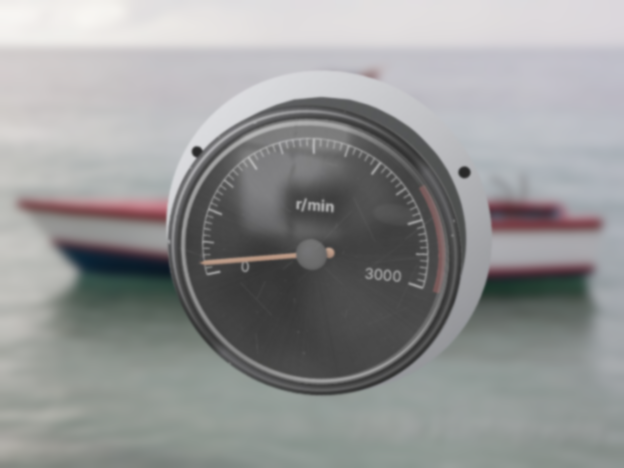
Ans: 100 rpm
